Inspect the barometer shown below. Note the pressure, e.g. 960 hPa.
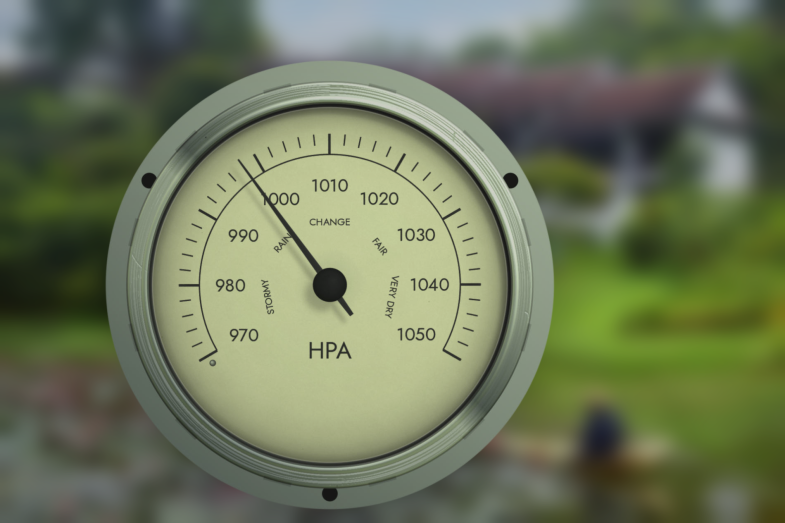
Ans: 998 hPa
